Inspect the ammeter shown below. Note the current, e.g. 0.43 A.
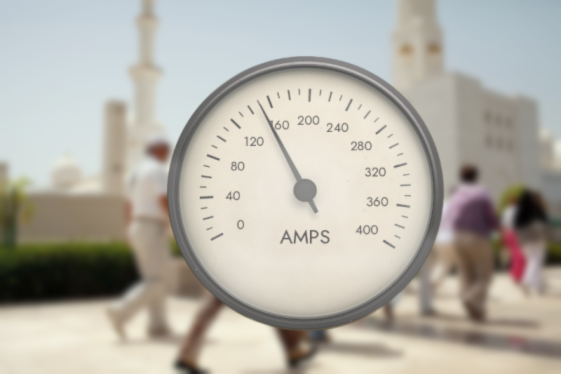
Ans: 150 A
